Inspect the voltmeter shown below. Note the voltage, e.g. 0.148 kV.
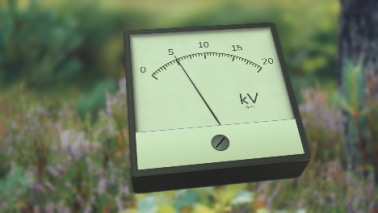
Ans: 5 kV
